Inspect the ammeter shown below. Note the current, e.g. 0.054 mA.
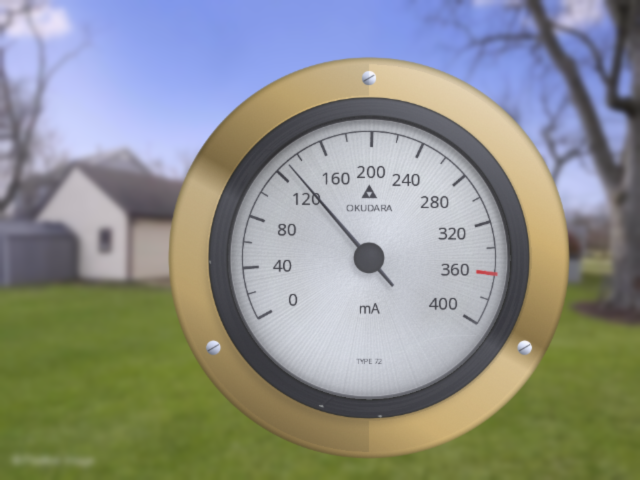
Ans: 130 mA
